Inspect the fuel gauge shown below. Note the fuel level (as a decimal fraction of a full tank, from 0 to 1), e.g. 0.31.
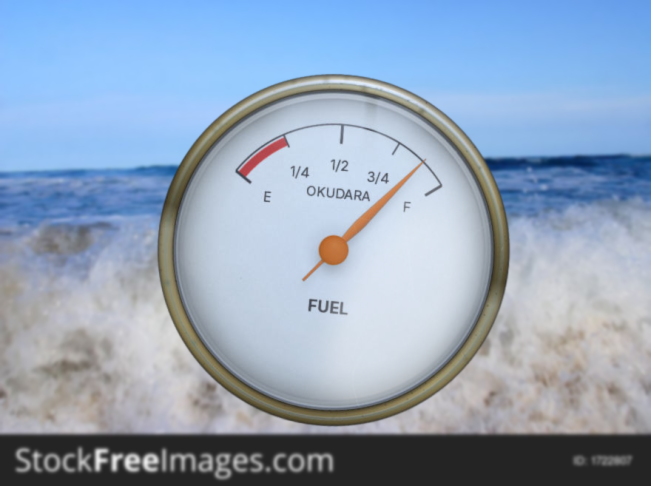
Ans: 0.875
